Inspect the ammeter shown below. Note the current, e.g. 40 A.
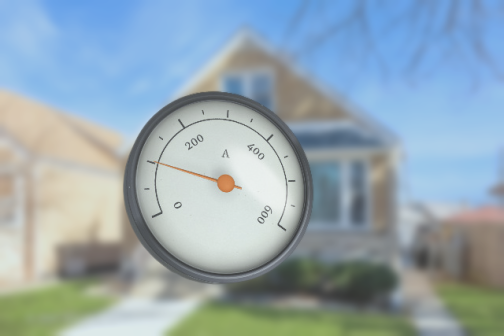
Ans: 100 A
